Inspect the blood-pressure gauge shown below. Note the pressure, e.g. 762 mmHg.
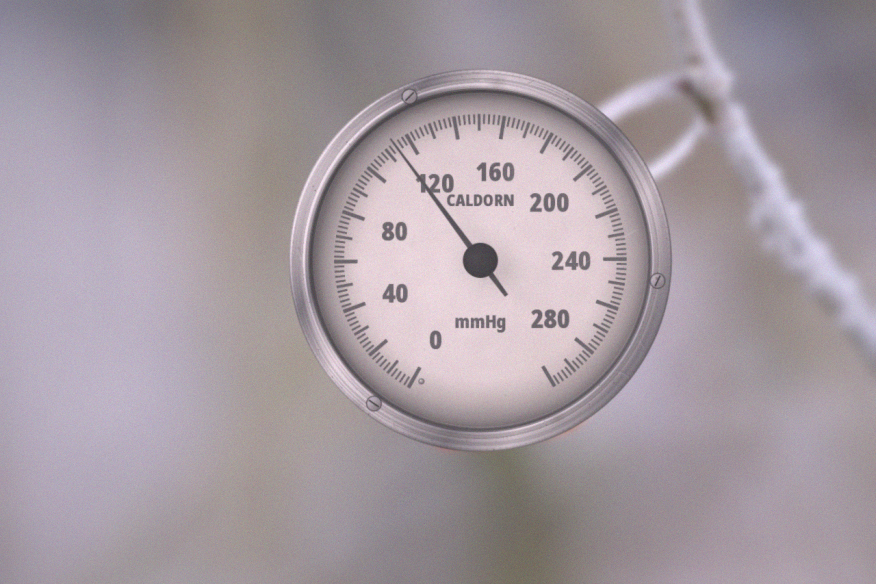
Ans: 114 mmHg
